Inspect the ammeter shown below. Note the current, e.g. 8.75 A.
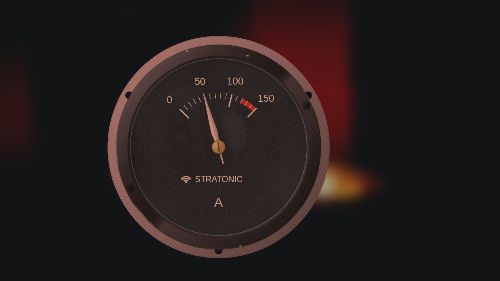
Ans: 50 A
